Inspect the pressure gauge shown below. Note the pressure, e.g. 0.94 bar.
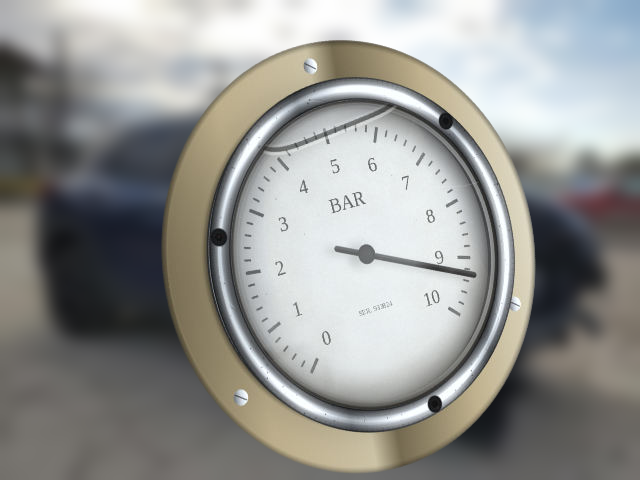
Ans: 9.3 bar
